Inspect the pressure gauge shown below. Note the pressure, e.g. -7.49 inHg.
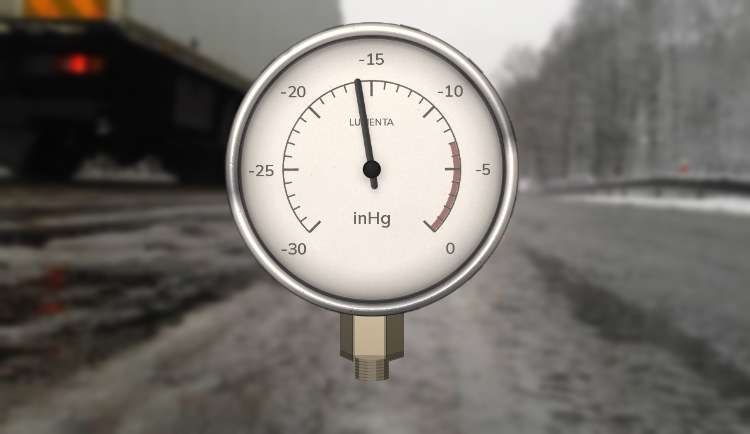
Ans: -16 inHg
